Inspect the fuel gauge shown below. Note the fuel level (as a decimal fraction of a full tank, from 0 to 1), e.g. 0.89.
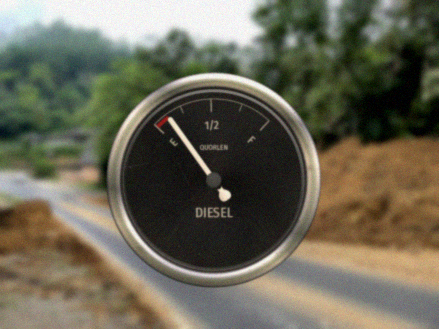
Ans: 0.125
